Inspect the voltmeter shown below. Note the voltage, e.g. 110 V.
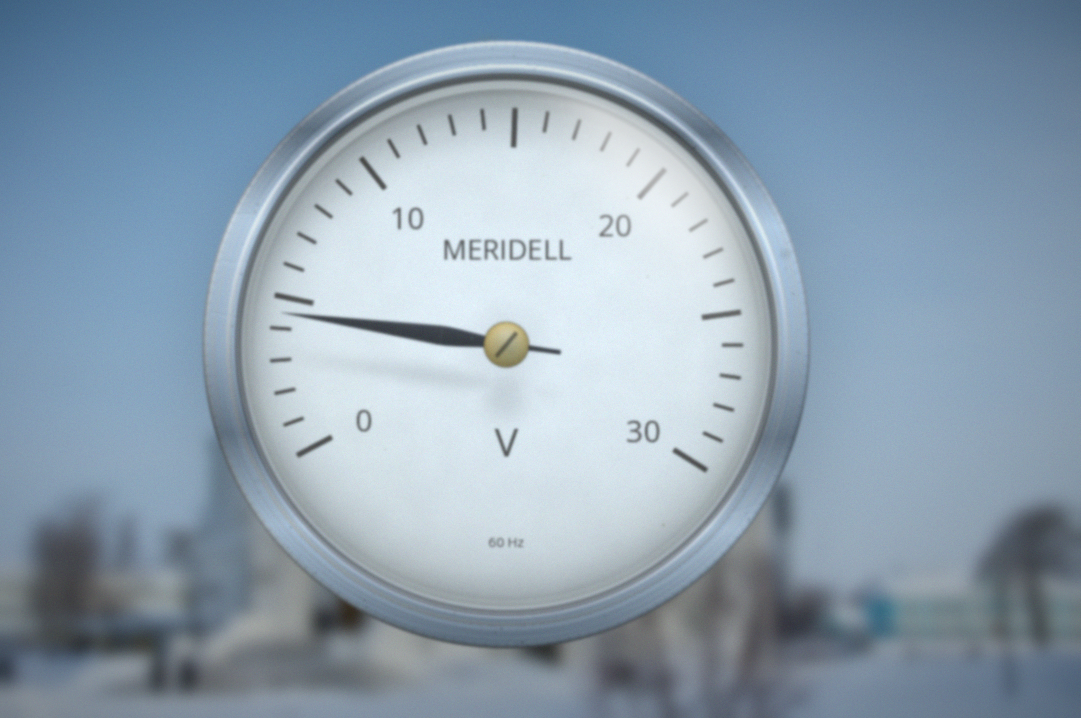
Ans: 4.5 V
